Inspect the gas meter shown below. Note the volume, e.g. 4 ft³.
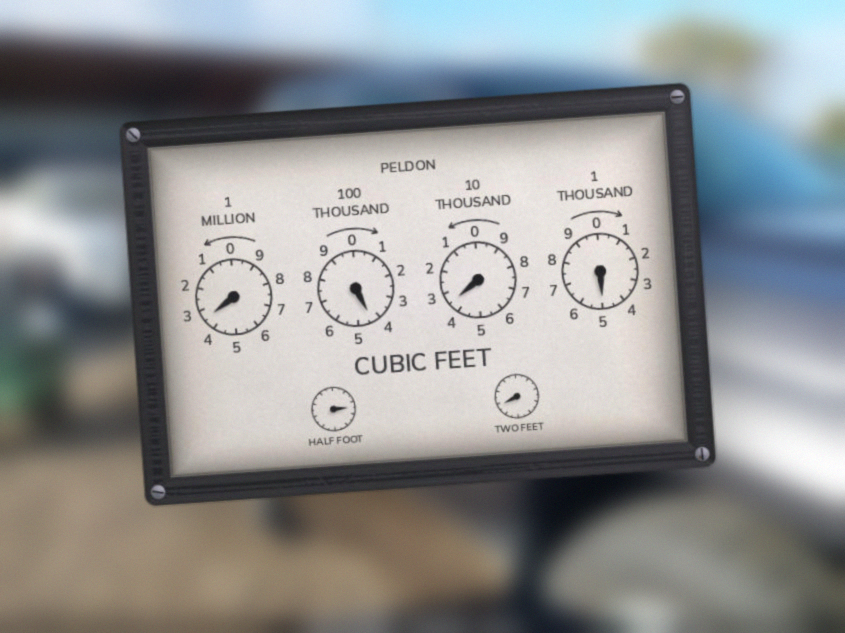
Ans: 343500 ft³
